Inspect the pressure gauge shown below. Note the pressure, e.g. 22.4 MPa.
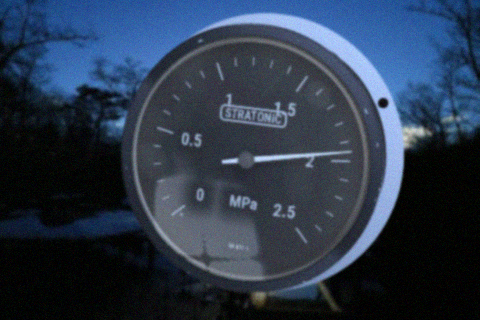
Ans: 1.95 MPa
